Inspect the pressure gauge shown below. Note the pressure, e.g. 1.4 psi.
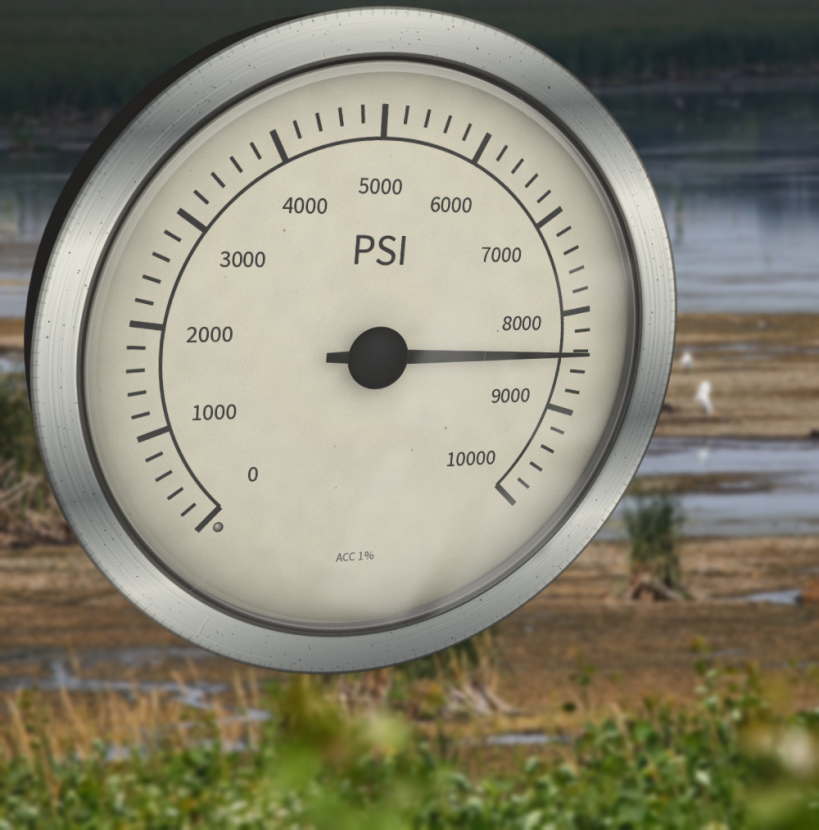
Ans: 8400 psi
